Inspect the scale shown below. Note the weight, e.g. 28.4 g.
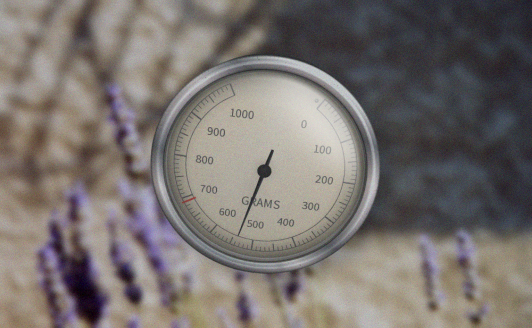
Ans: 540 g
